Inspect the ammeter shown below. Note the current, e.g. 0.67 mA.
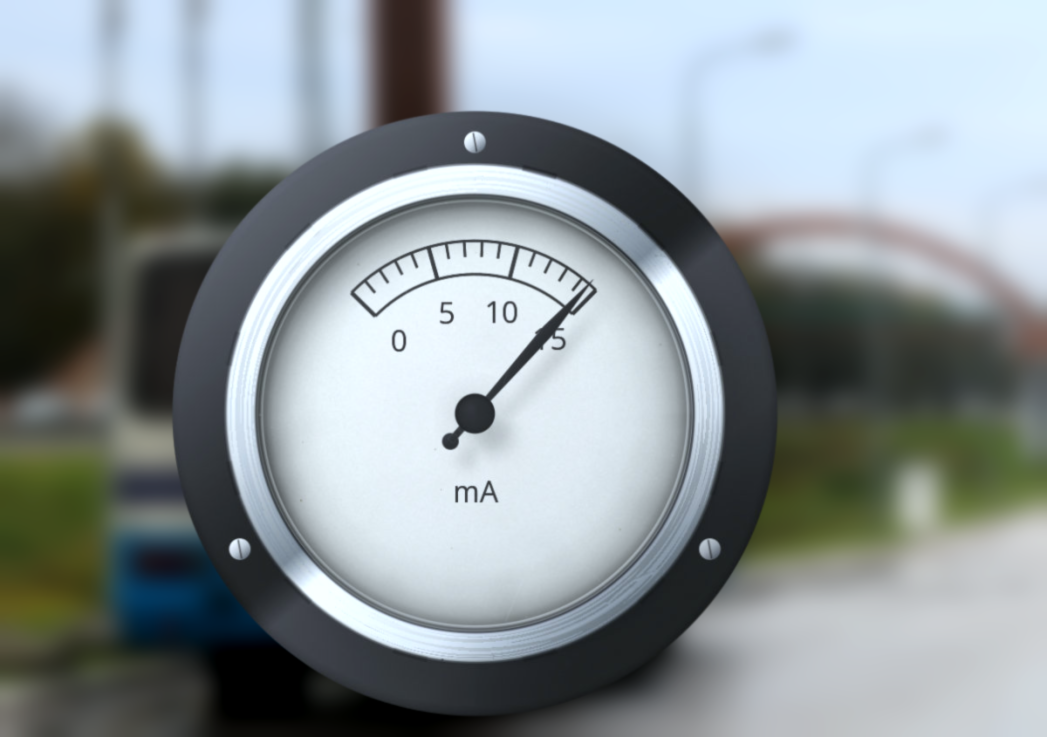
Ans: 14.5 mA
